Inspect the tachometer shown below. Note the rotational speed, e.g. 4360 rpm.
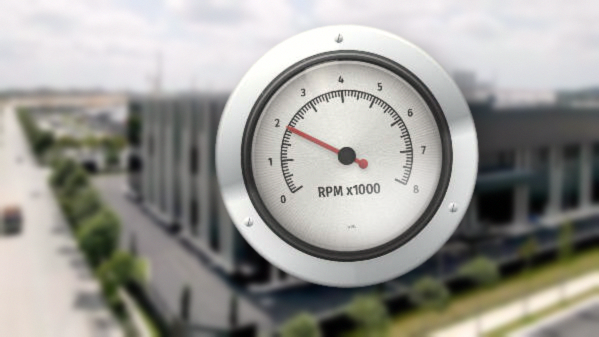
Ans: 2000 rpm
